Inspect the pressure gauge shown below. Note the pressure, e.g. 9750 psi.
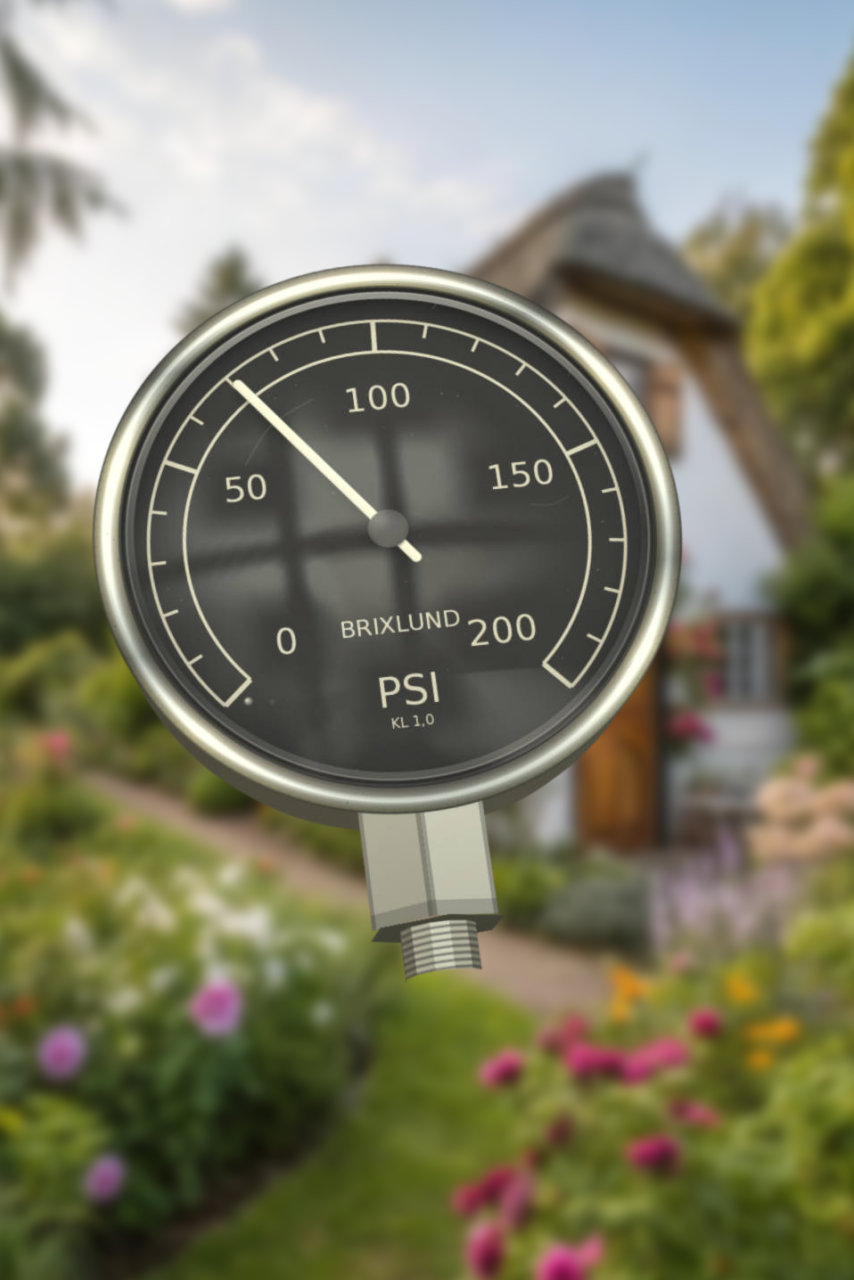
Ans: 70 psi
